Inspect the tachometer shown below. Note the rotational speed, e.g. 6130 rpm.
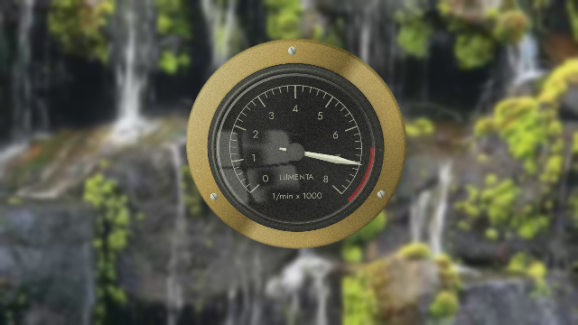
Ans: 7000 rpm
